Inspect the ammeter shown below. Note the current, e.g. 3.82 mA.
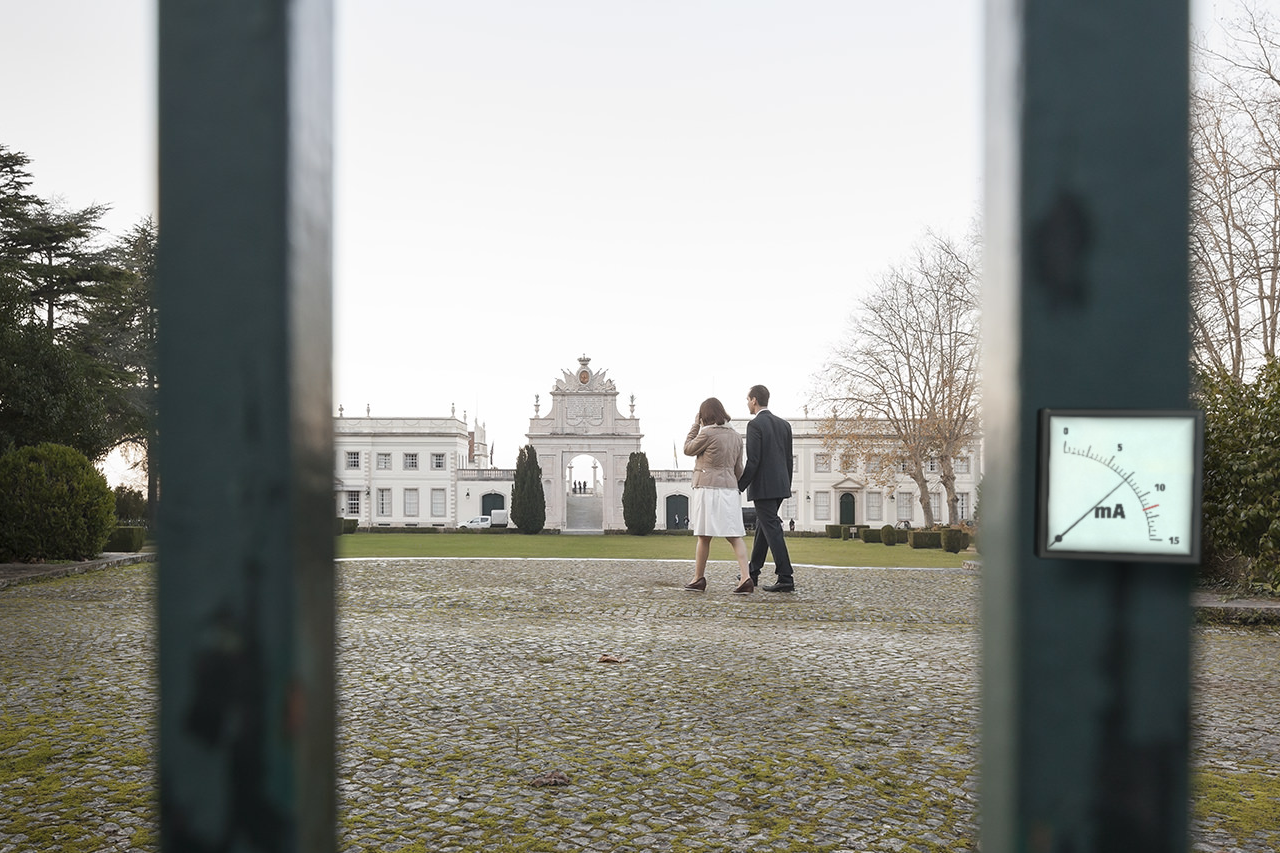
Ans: 7.5 mA
